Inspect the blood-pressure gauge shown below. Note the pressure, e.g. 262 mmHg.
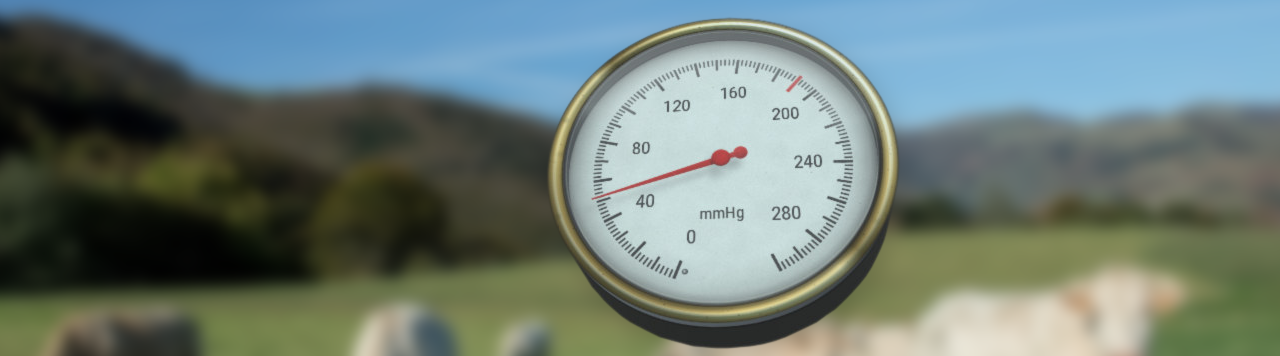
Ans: 50 mmHg
